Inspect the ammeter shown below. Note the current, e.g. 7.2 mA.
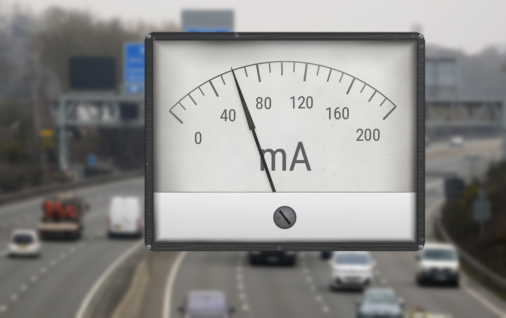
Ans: 60 mA
